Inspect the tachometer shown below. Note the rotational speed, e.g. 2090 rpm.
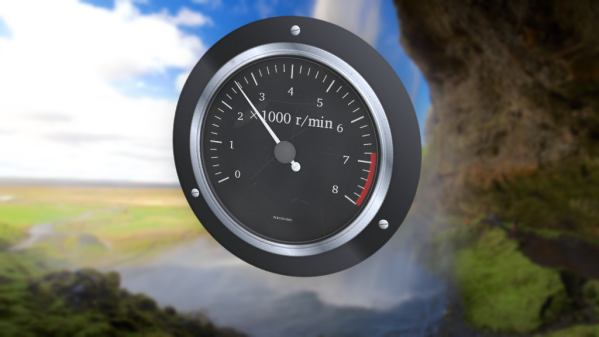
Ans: 2600 rpm
